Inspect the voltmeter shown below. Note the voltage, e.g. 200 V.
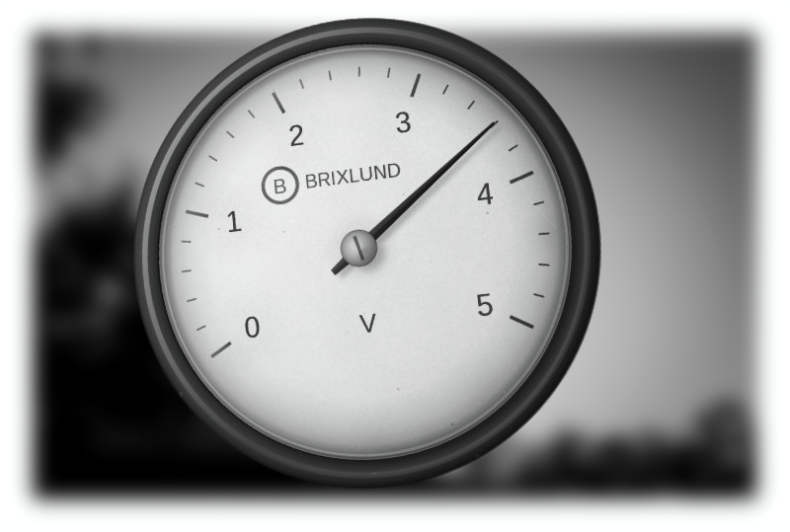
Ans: 3.6 V
